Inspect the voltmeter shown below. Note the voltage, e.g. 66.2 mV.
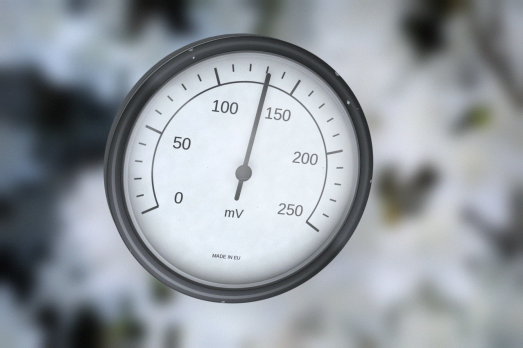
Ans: 130 mV
